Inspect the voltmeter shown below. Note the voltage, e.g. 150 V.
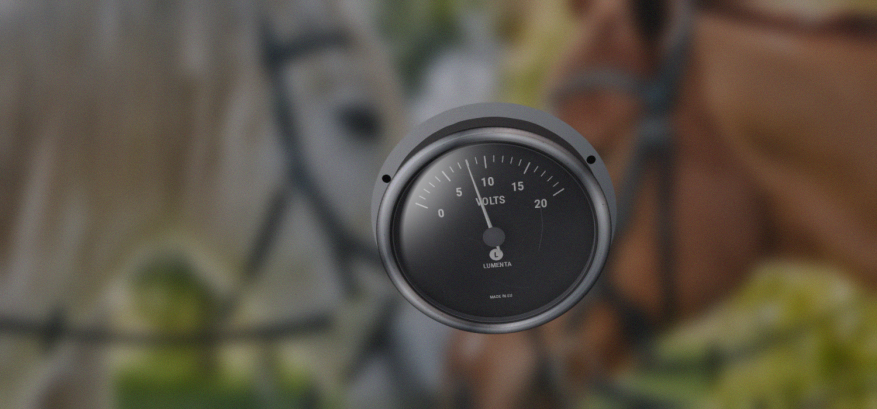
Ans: 8 V
